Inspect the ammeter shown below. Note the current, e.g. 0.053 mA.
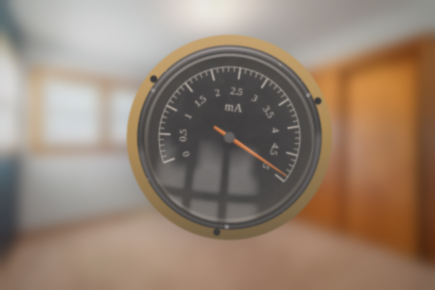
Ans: 4.9 mA
